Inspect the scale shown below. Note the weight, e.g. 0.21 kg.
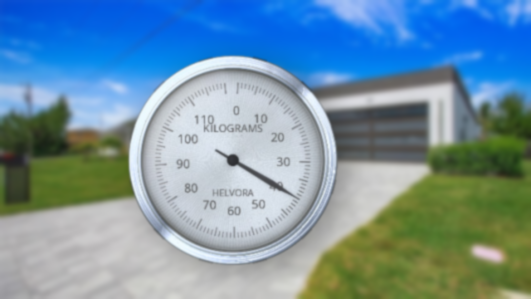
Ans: 40 kg
